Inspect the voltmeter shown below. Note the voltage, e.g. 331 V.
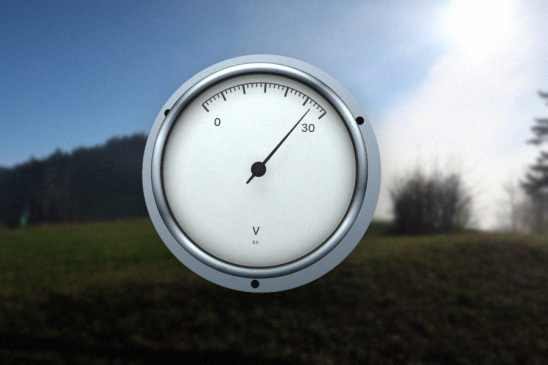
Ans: 27 V
